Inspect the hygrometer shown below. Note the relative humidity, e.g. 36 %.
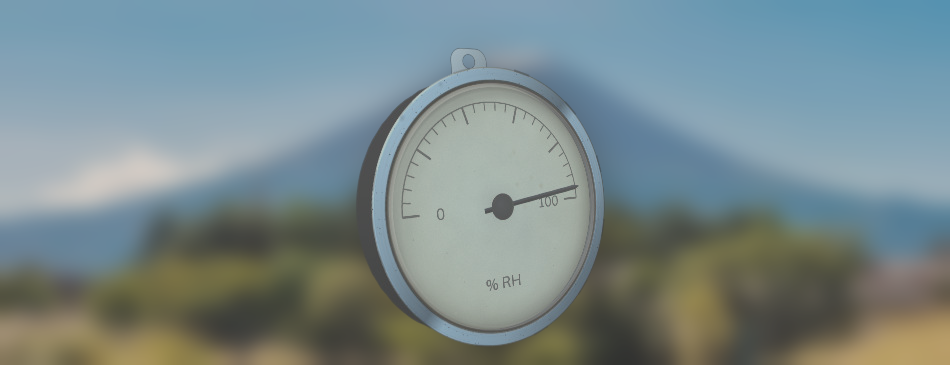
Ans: 96 %
